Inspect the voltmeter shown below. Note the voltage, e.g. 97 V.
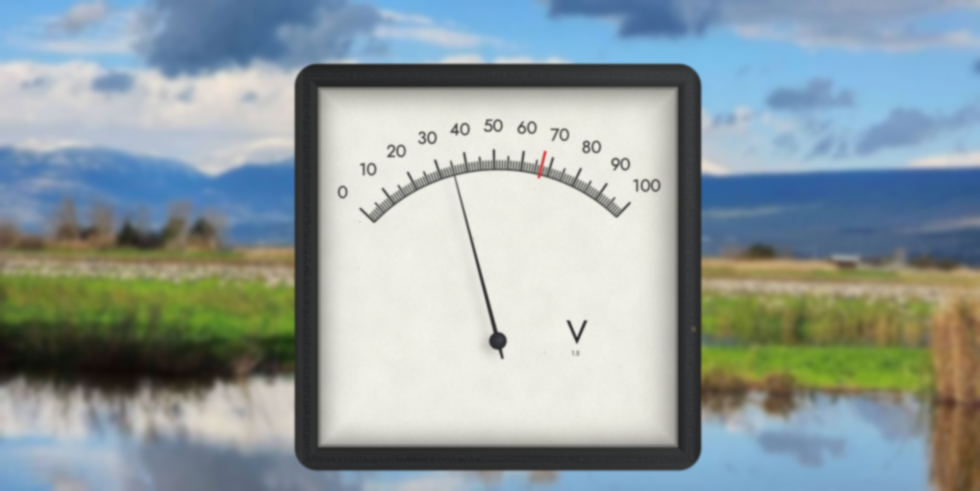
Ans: 35 V
